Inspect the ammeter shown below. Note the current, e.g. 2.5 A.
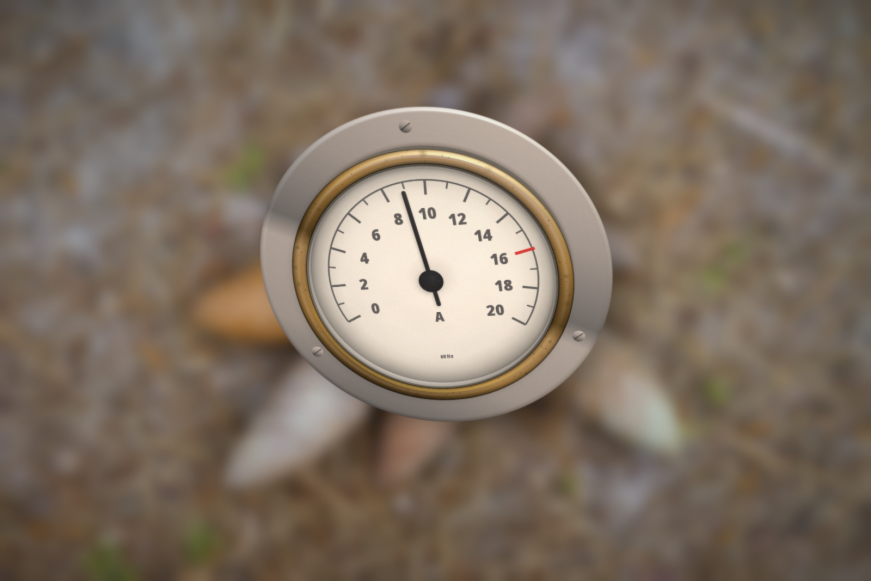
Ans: 9 A
